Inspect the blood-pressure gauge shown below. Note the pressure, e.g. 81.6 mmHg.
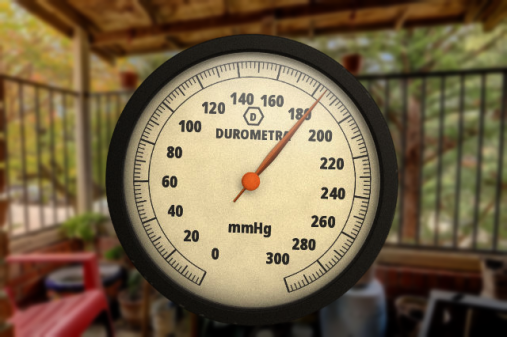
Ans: 184 mmHg
